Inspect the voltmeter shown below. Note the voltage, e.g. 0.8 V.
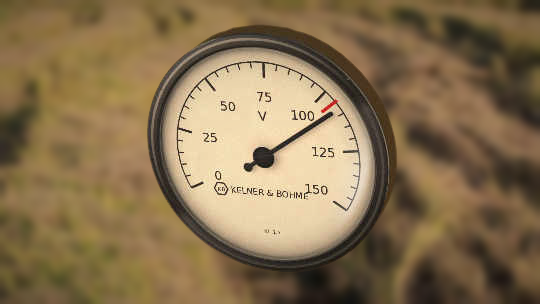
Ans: 107.5 V
